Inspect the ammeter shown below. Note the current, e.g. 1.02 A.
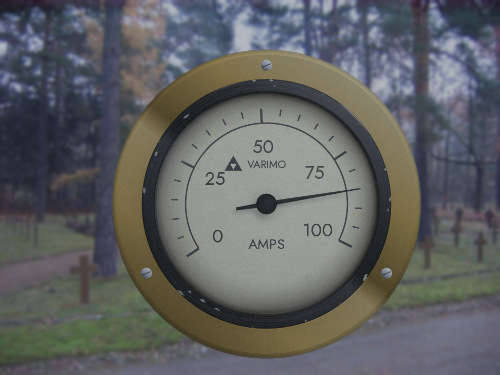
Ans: 85 A
